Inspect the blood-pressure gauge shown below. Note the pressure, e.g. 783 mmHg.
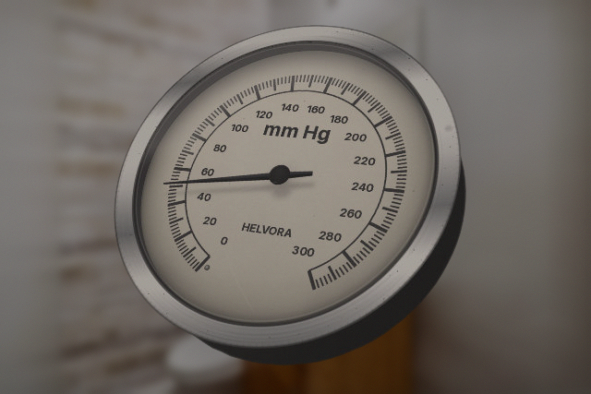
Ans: 50 mmHg
